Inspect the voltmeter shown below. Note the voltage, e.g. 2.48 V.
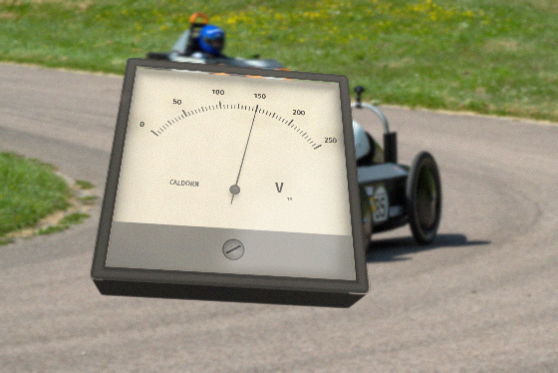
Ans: 150 V
